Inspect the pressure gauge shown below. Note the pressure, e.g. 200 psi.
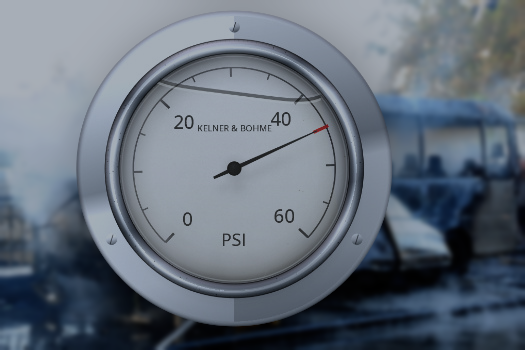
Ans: 45 psi
